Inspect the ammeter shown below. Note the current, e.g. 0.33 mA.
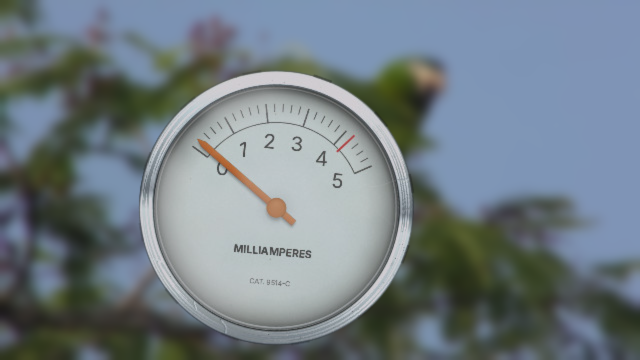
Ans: 0.2 mA
